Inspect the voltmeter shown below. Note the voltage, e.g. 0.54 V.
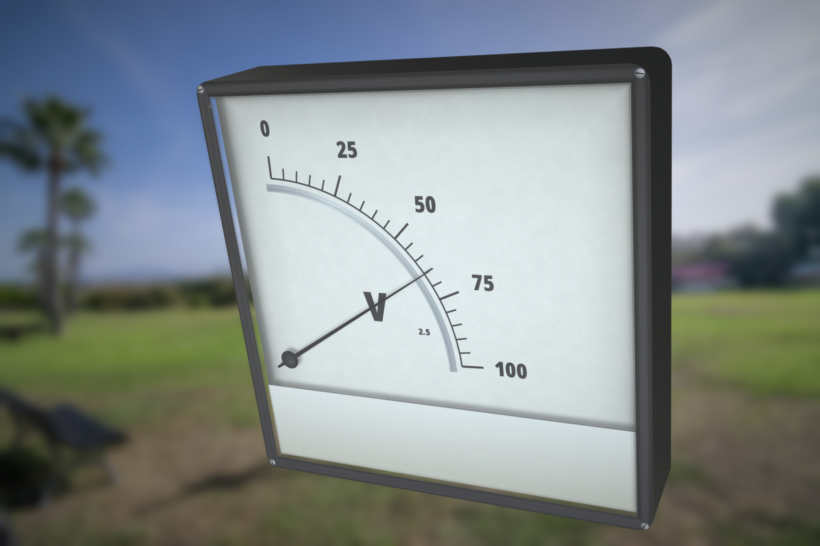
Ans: 65 V
